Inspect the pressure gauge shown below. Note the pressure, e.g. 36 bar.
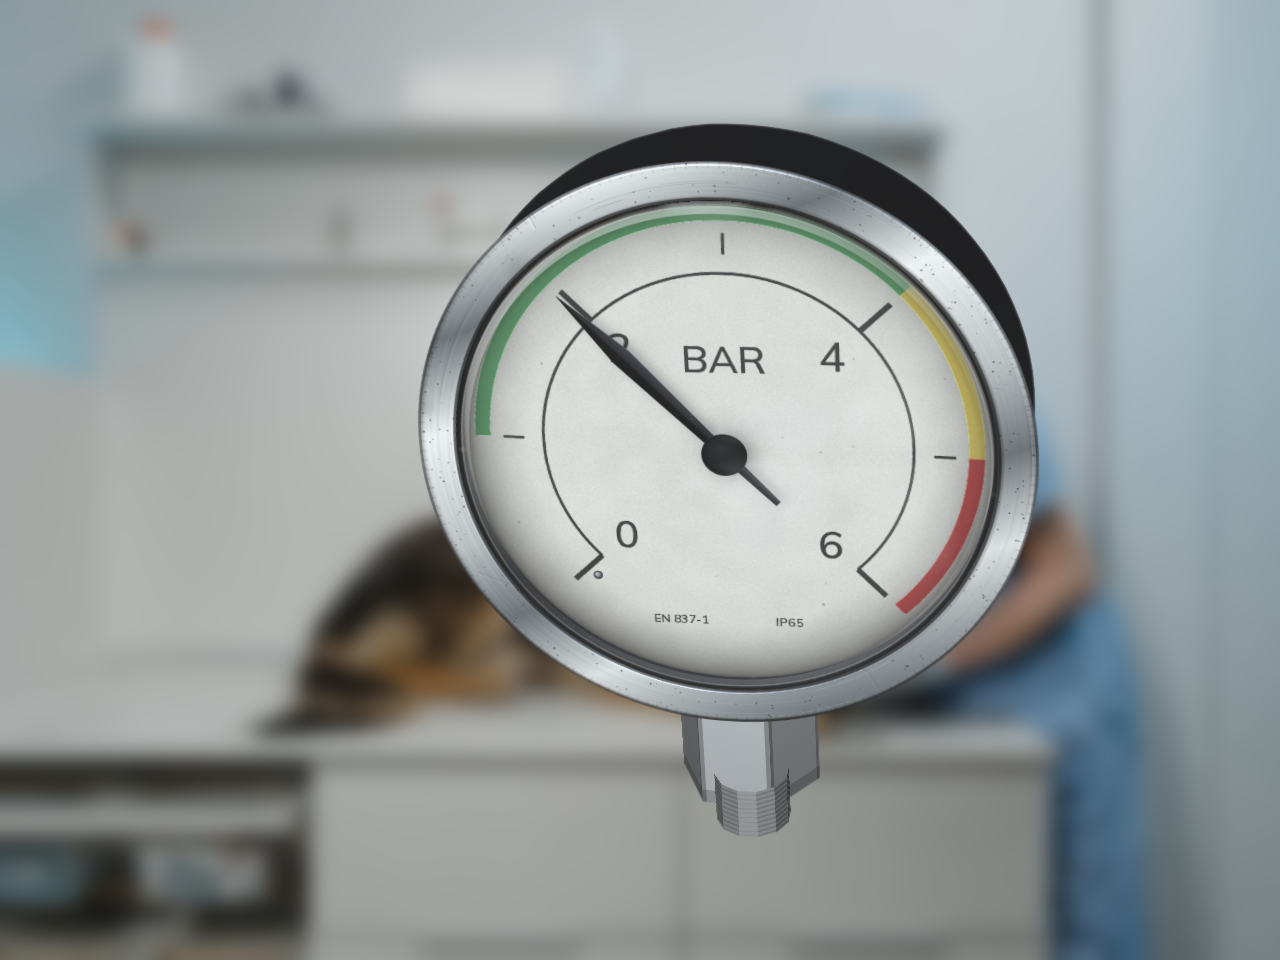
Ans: 2 bar
